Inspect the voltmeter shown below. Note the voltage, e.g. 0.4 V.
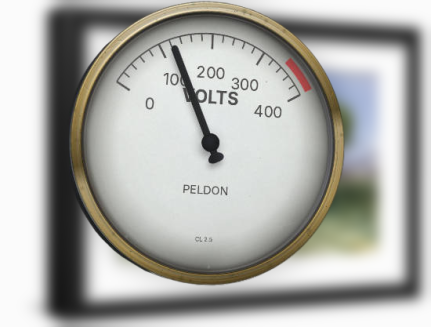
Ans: 120 V
